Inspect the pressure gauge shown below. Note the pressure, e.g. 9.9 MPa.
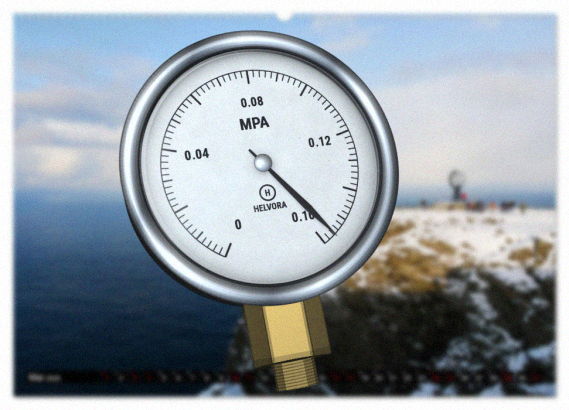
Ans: 0.156 MPa
